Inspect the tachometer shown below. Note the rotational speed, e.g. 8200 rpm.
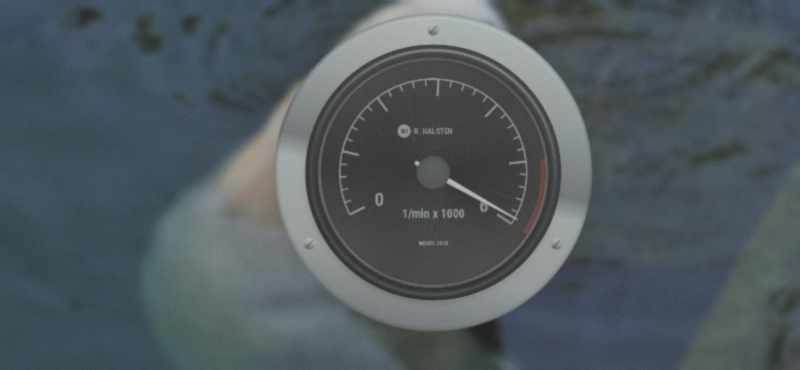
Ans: 5900 rpm
